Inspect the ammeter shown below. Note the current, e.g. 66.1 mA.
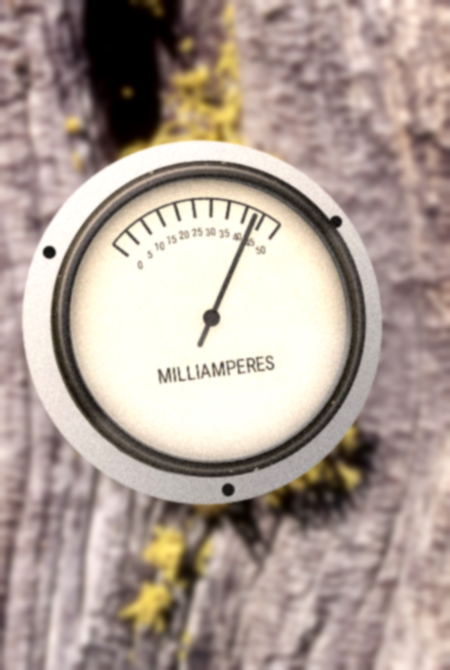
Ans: 42.5 mA
